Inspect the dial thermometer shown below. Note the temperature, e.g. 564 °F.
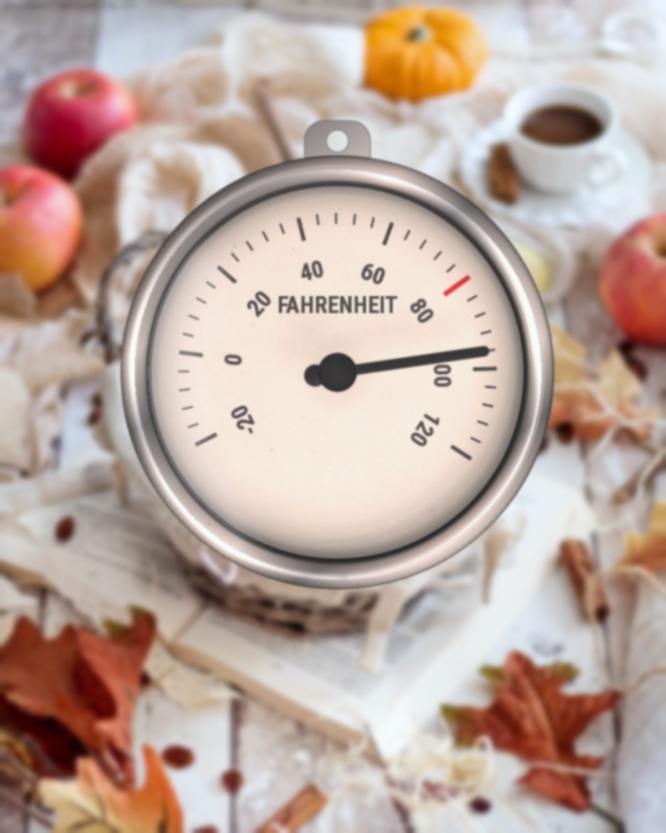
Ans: 96 °F
